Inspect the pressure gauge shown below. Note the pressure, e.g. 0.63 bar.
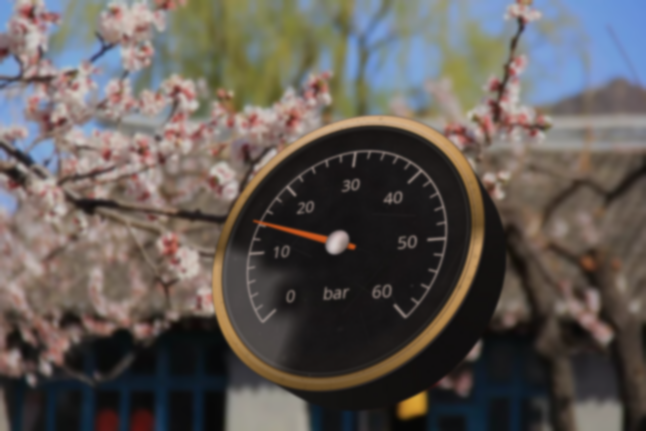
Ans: 14 bar
